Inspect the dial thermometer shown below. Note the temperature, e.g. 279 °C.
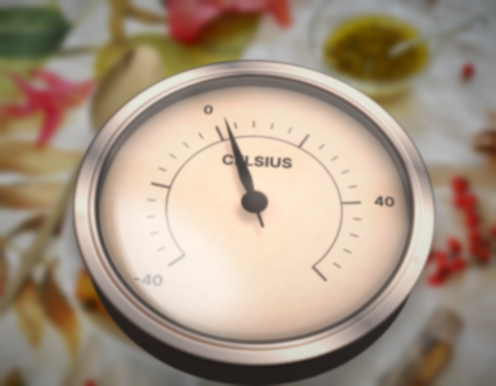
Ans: 2 °C
